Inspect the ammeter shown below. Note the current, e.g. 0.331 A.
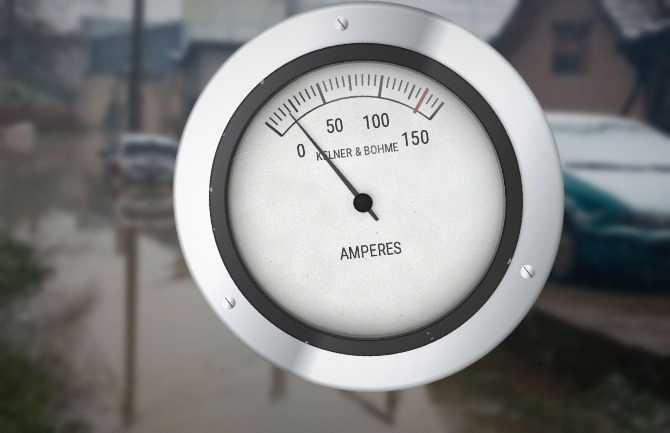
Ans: 20 A
